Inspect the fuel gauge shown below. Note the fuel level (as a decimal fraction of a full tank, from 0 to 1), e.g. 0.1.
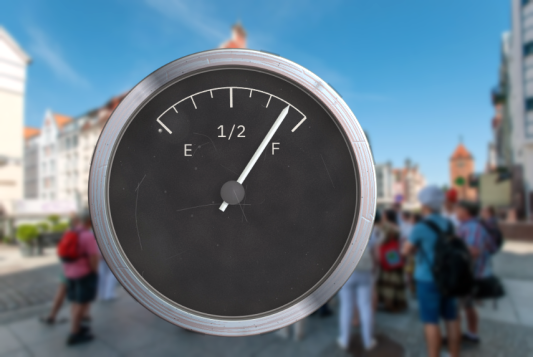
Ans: 0.875
